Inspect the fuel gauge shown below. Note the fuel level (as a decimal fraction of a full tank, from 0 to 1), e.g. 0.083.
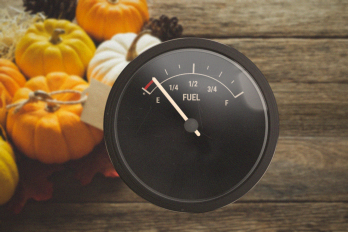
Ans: 0.125
